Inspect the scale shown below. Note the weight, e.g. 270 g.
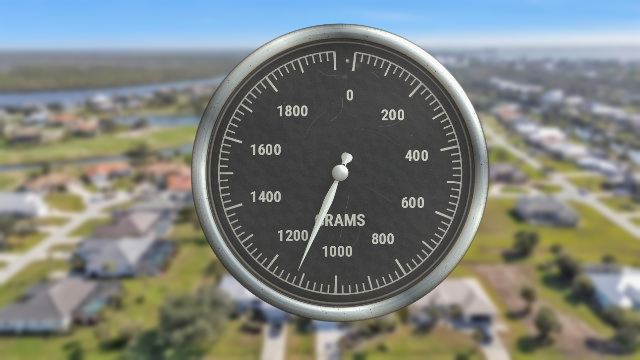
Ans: 1120 g
